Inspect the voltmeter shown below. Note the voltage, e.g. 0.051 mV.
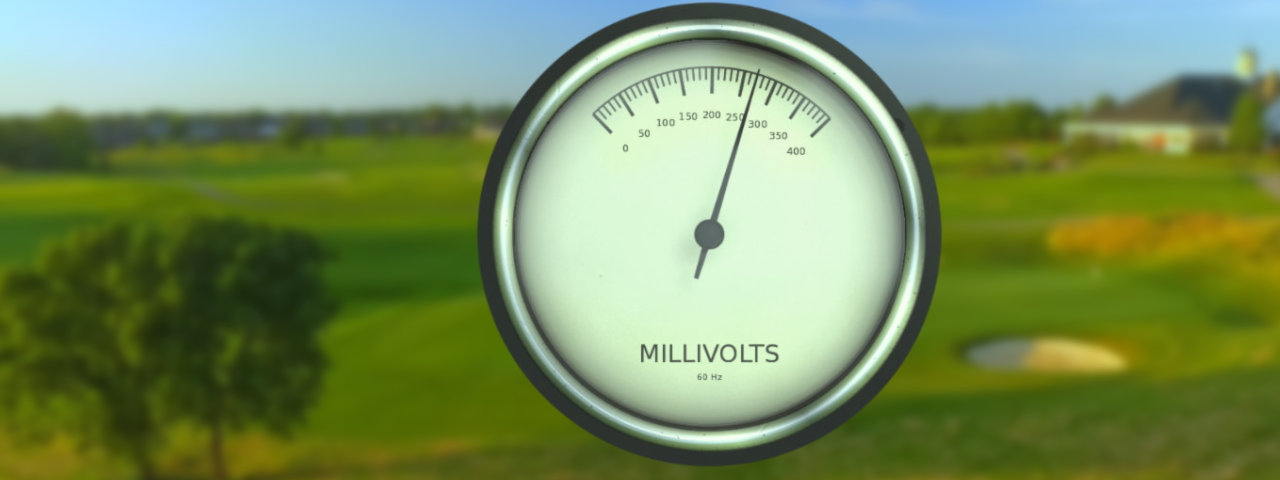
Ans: 270 mV
